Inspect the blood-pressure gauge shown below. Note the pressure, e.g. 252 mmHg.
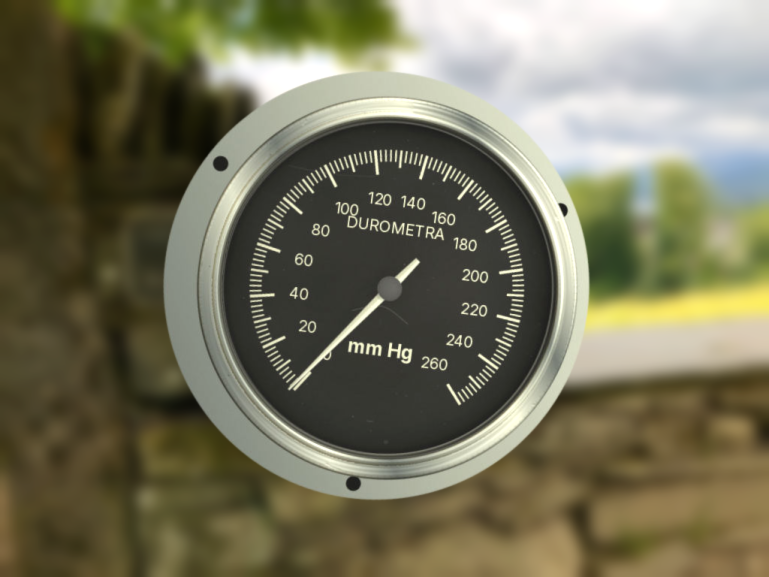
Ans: 2 mmHg
